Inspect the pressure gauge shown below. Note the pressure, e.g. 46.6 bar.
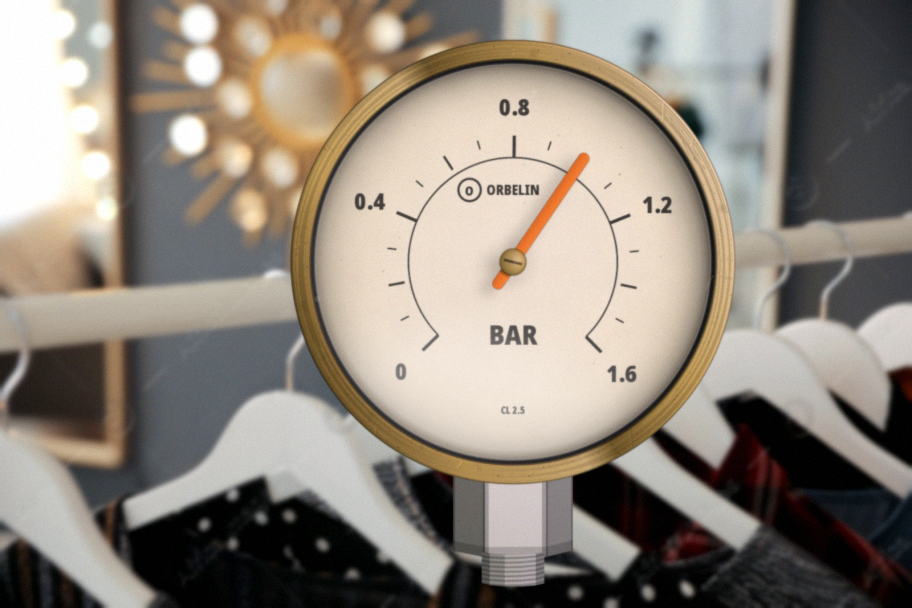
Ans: 1 bar
